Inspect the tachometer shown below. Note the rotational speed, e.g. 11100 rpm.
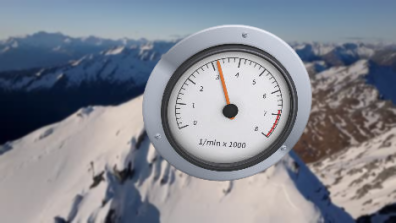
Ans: 3200 rpm
